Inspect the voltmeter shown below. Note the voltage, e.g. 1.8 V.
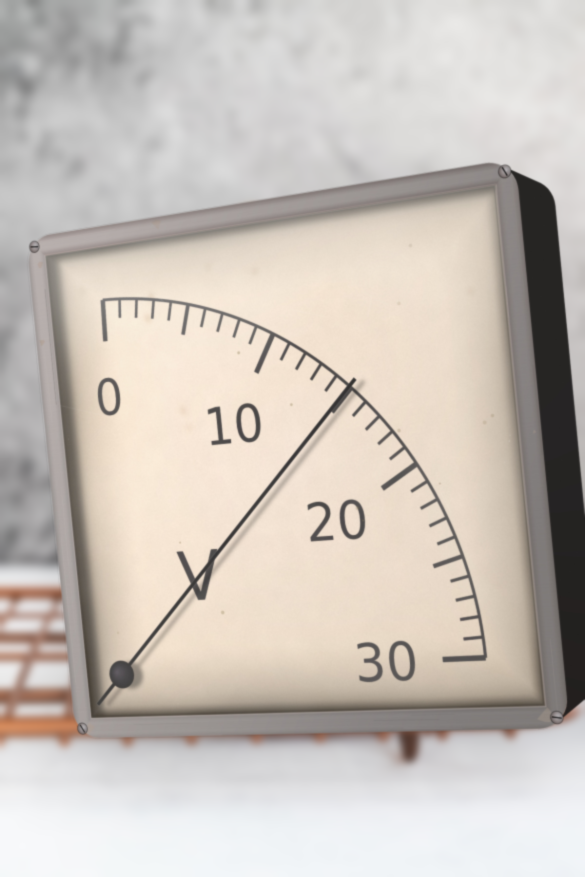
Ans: 15 V
